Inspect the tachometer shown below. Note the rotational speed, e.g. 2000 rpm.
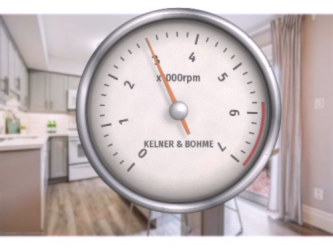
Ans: 3000 rpm
